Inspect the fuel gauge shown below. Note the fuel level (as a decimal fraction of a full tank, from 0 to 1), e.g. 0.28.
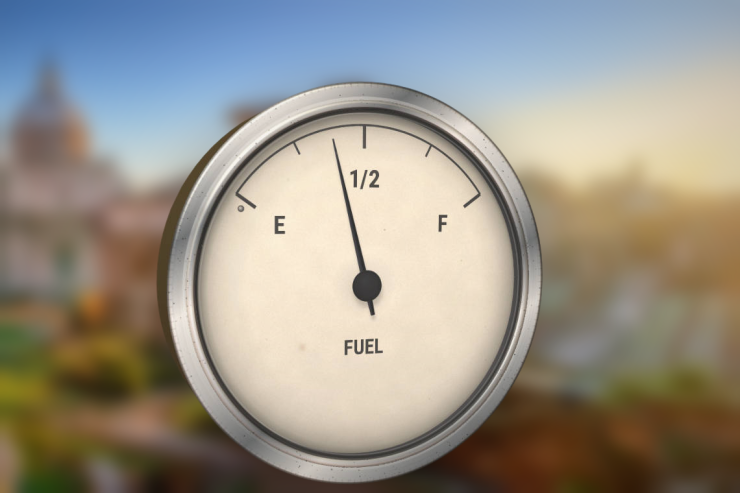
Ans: 0.375
